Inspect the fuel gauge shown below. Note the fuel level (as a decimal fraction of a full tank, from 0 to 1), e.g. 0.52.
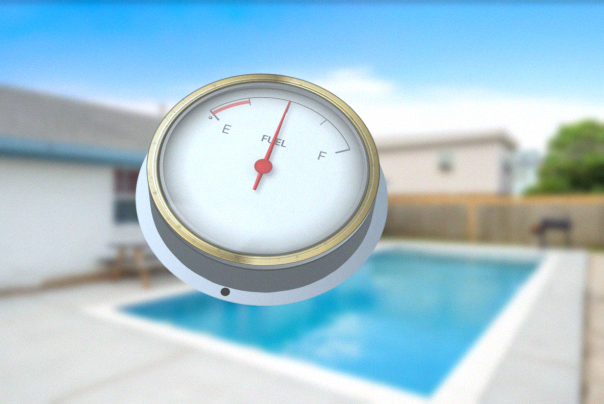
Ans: 0.5
